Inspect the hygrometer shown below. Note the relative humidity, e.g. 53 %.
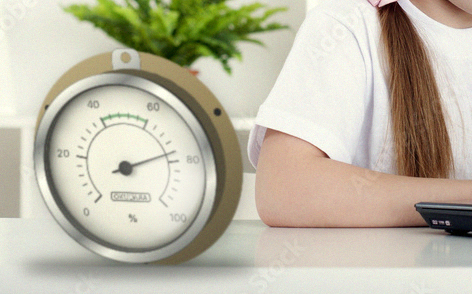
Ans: 76 %
